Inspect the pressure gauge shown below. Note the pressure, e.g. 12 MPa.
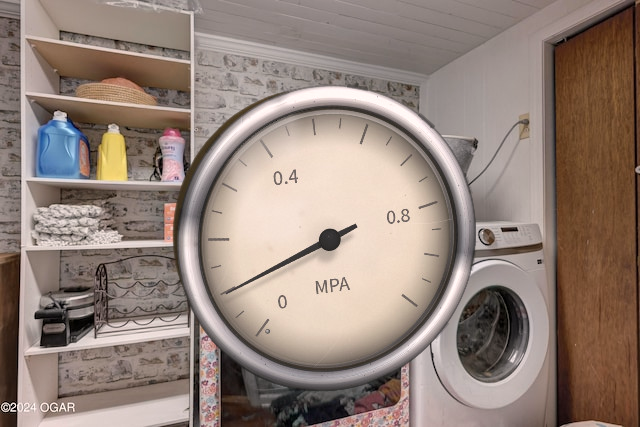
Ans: 0.1 MPa
